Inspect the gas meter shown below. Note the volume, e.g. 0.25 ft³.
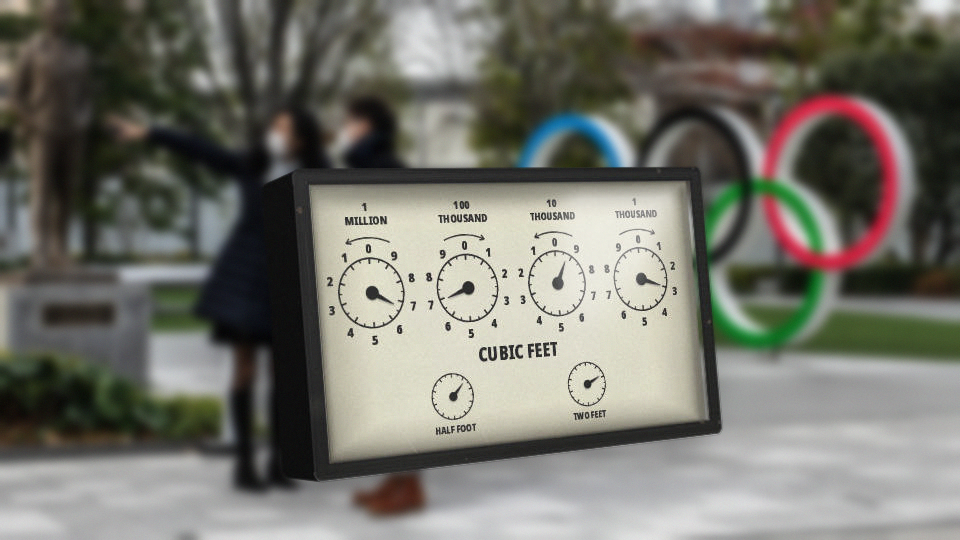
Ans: 669300 ft³
